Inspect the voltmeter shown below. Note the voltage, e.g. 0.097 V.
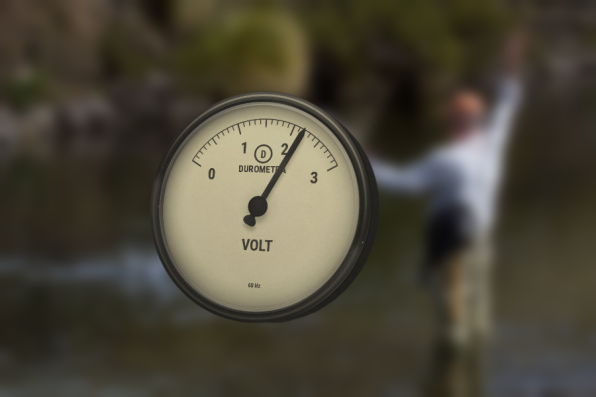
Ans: 2.2 V
